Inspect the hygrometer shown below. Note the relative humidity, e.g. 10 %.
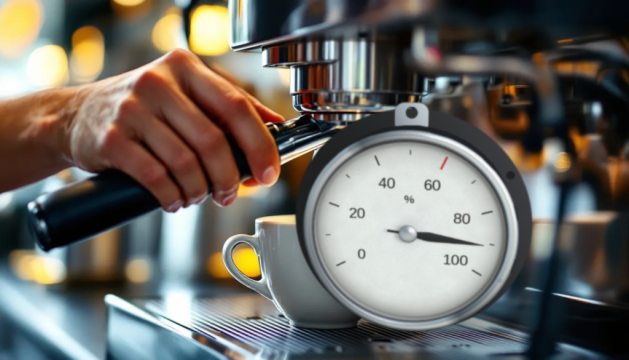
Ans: 90 %
